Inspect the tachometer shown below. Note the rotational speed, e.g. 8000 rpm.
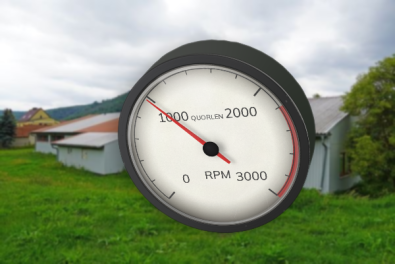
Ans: 1000 rpm
